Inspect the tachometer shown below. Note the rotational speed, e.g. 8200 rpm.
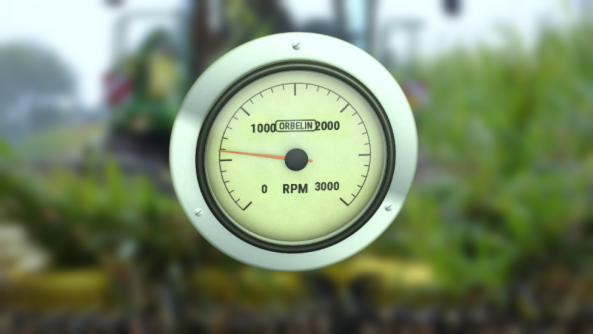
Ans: 600 rpm
